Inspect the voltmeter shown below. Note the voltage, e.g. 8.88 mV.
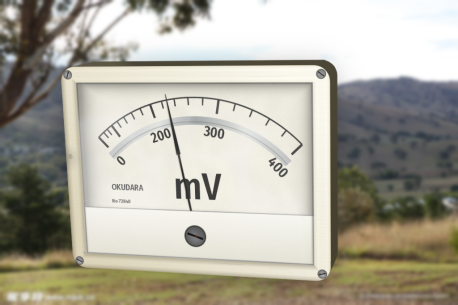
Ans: 230 mV
